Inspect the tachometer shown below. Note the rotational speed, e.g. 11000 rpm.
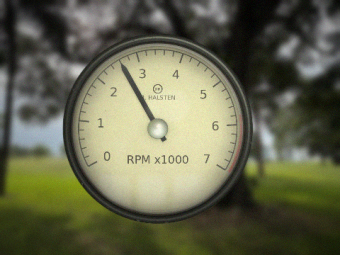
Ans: 2600 rpm
